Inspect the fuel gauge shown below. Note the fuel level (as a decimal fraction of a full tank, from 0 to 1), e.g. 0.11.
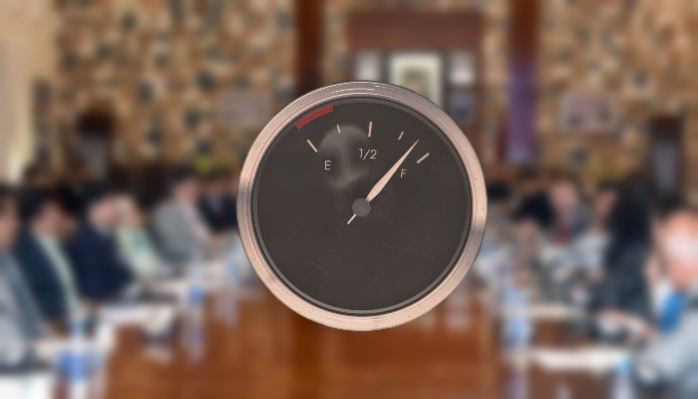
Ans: 0.875
